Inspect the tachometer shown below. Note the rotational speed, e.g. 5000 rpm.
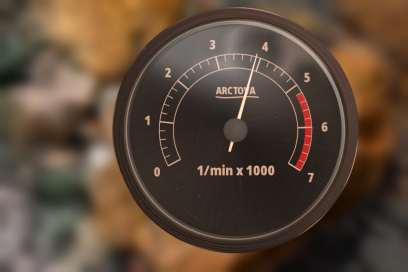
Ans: 3900 rpm
